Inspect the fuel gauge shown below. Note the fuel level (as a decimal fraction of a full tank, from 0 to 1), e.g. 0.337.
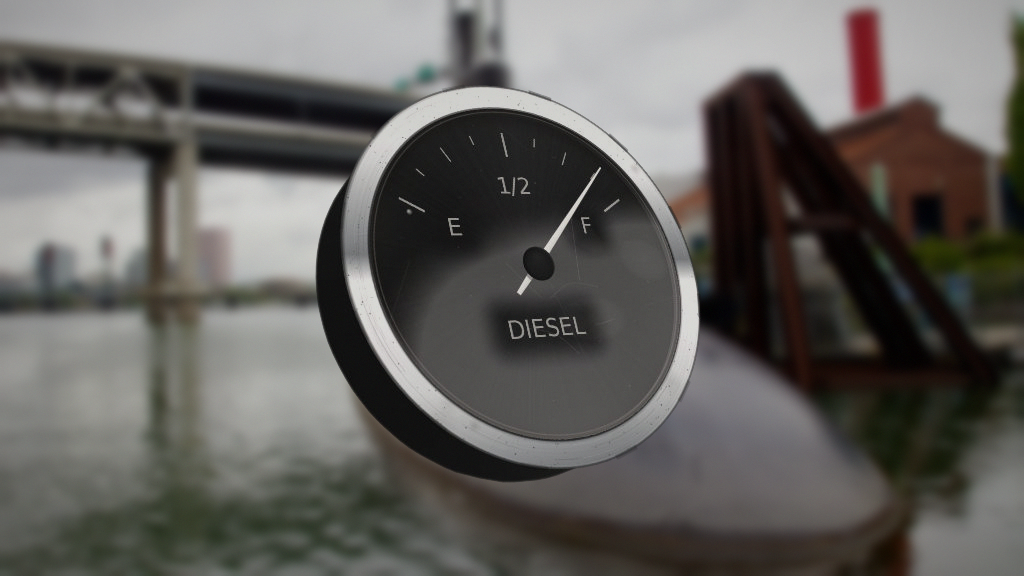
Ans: 0.875
